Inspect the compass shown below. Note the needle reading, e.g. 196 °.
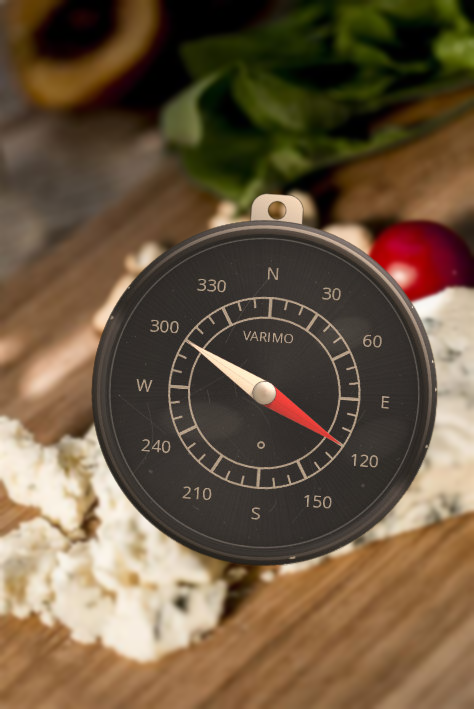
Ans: 120 °
